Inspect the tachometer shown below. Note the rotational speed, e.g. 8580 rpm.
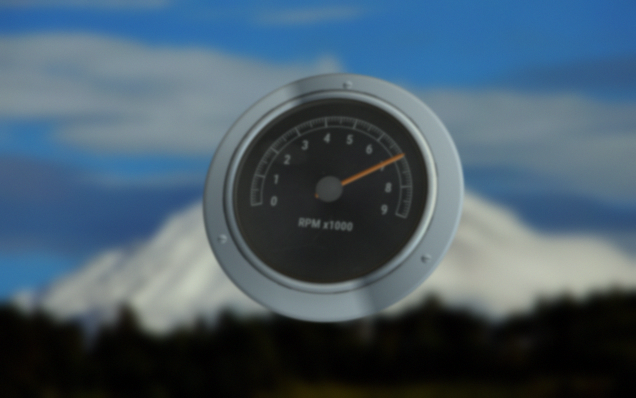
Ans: 7000 rpm
